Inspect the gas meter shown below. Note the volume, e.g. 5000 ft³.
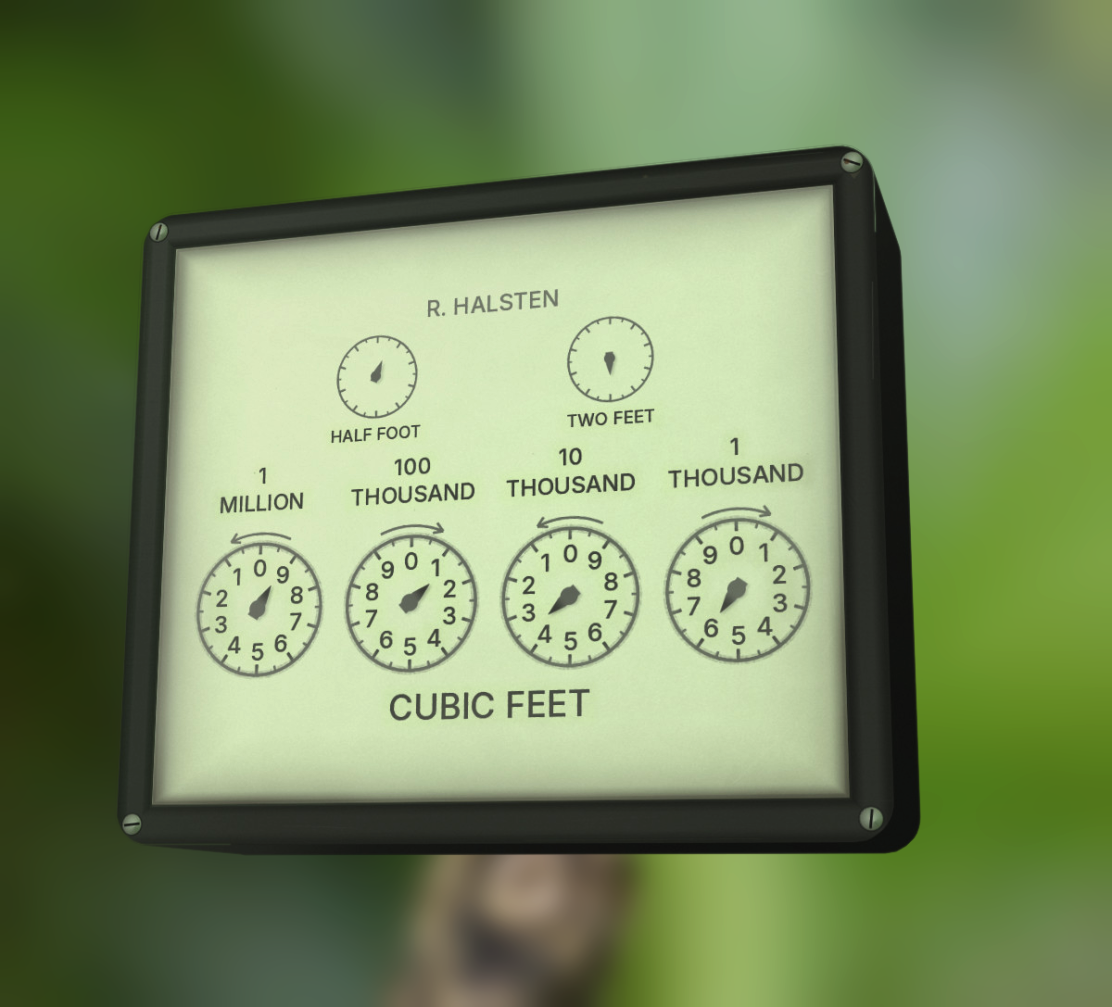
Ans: 913600 ft³
